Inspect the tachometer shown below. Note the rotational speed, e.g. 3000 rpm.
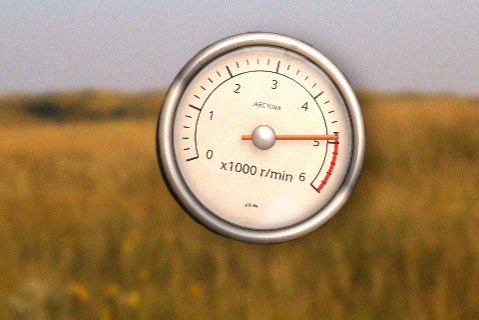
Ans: 4900 rpm
